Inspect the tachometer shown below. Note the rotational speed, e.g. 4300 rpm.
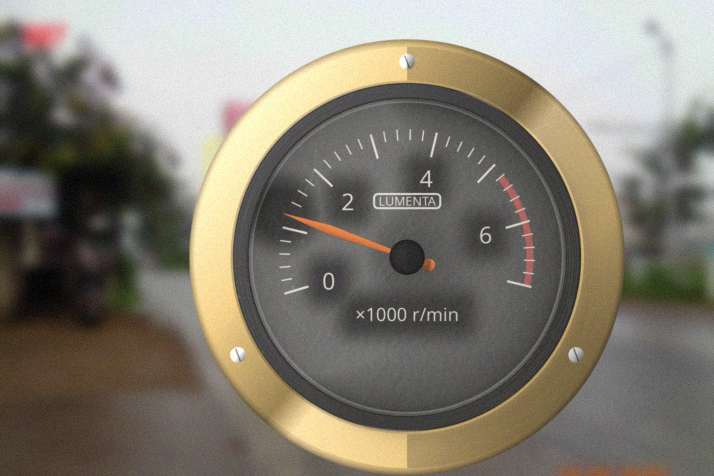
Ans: 1200 rpm
